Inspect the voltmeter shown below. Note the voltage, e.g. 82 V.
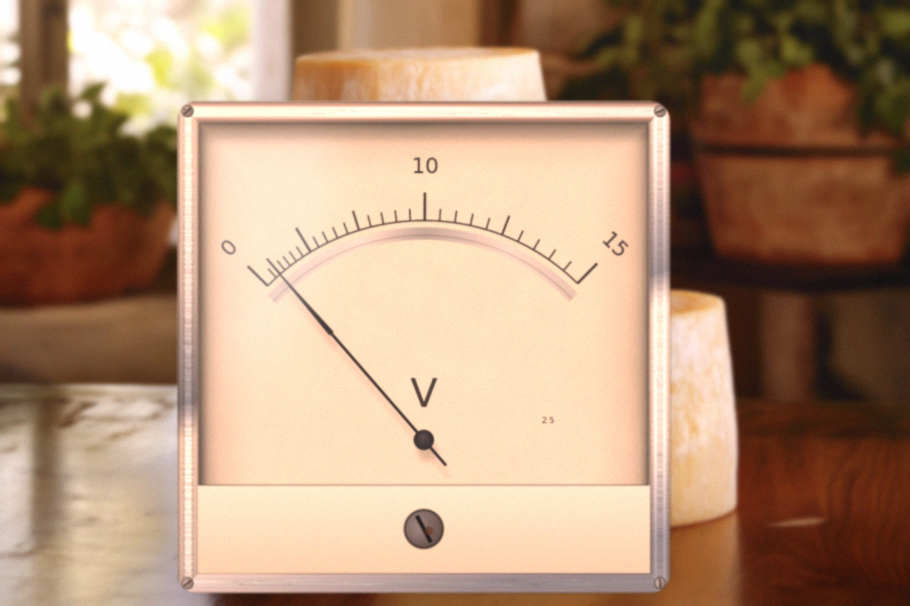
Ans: 2.5 V
